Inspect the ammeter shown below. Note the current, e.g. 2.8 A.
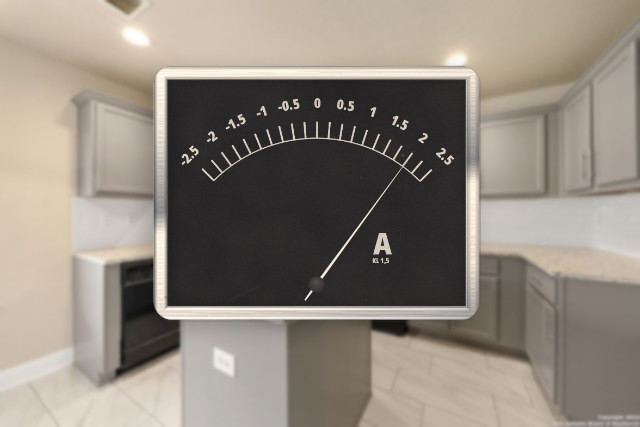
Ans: 2 A
